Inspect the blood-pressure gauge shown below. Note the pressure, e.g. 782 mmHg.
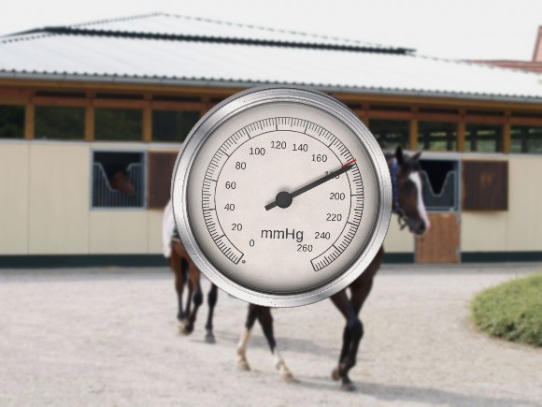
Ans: 180 mmHg
